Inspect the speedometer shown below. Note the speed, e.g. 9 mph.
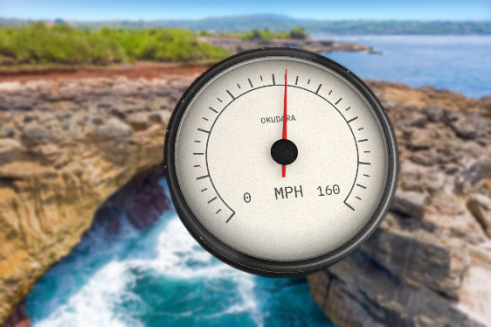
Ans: 85 mph
